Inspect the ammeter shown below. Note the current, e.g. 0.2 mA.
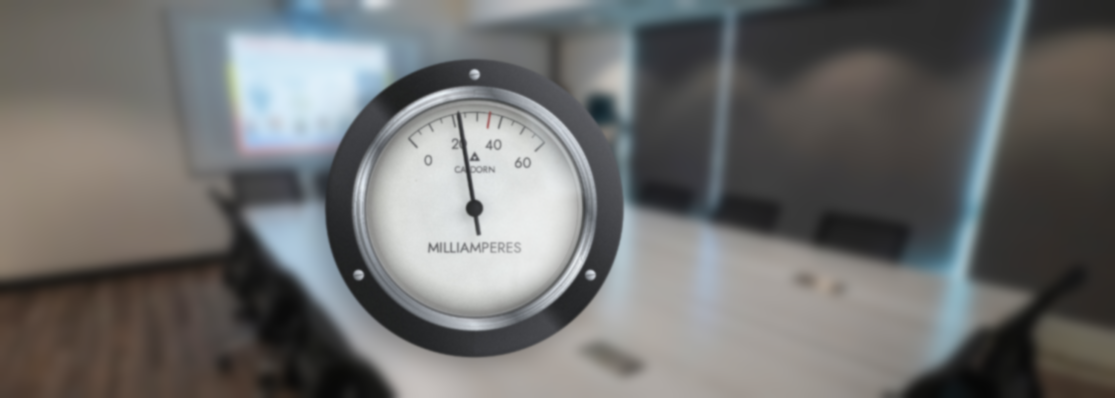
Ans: 22.5 mA
